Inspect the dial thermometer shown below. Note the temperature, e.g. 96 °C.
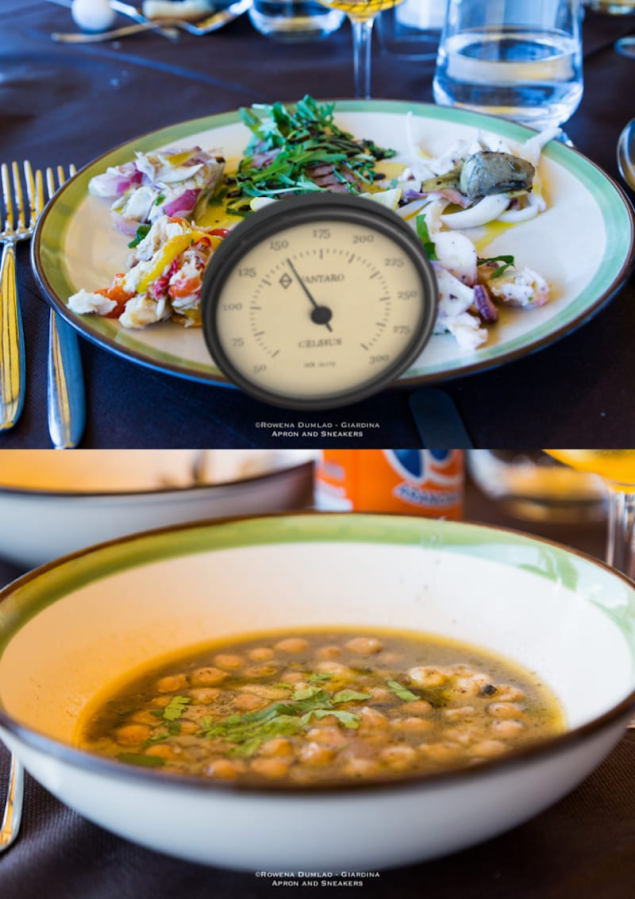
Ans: 150 °C
